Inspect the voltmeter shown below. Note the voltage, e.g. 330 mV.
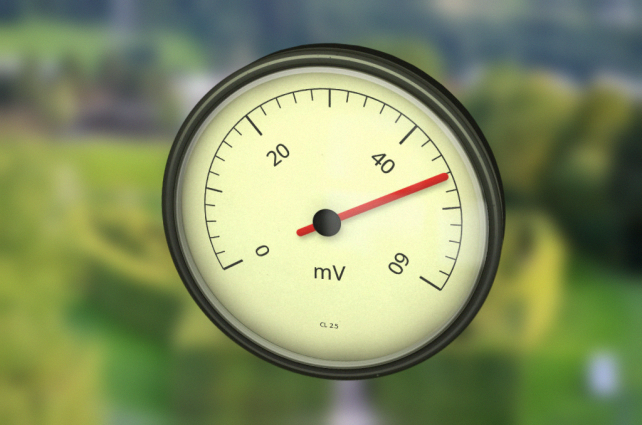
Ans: 46 mV
